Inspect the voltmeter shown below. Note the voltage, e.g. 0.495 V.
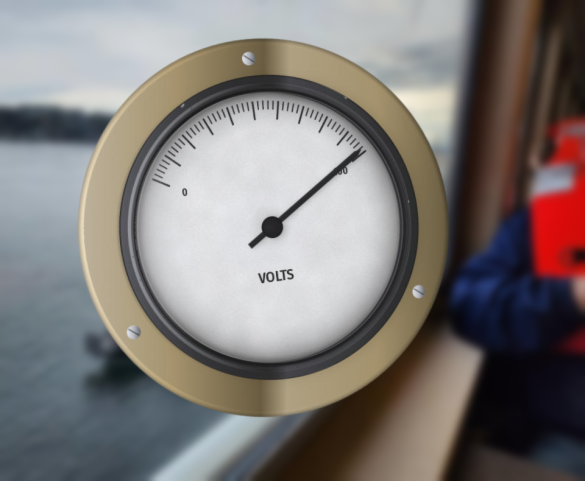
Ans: 98 V
